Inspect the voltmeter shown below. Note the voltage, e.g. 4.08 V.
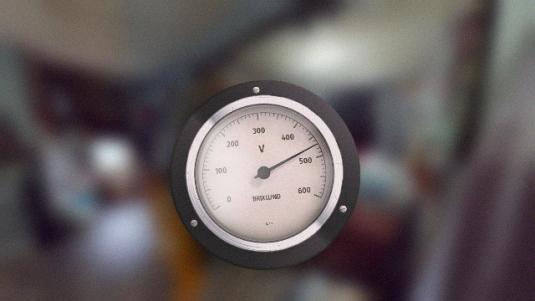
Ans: 470 V
